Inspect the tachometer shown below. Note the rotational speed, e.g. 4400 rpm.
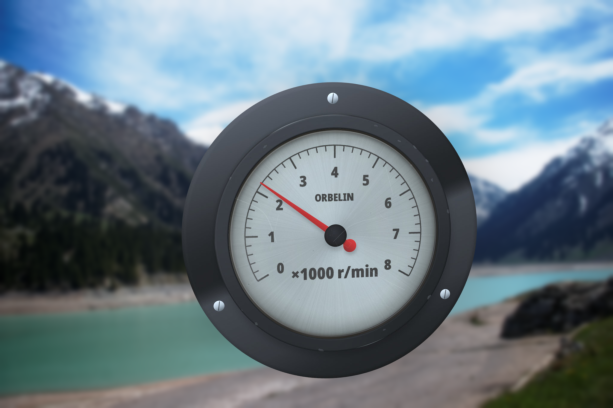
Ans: 2200 rpm
